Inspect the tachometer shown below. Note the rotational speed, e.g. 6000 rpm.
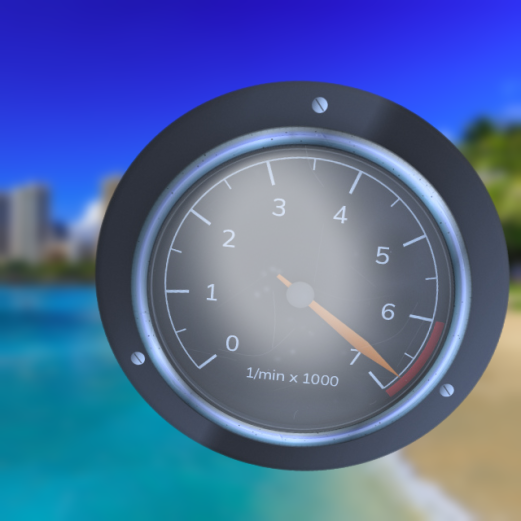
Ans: 6750 rpm
